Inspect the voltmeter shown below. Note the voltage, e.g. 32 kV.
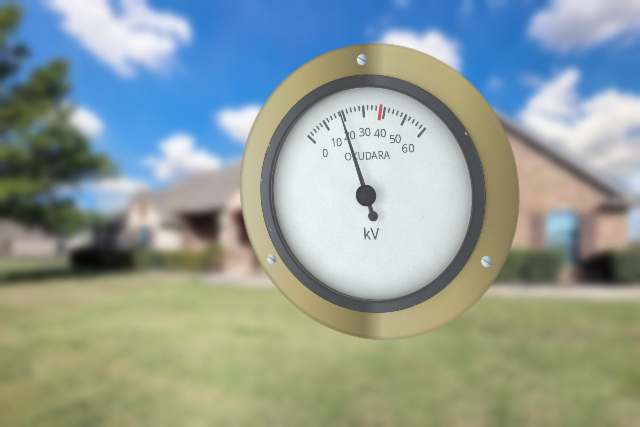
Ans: 20 kV
